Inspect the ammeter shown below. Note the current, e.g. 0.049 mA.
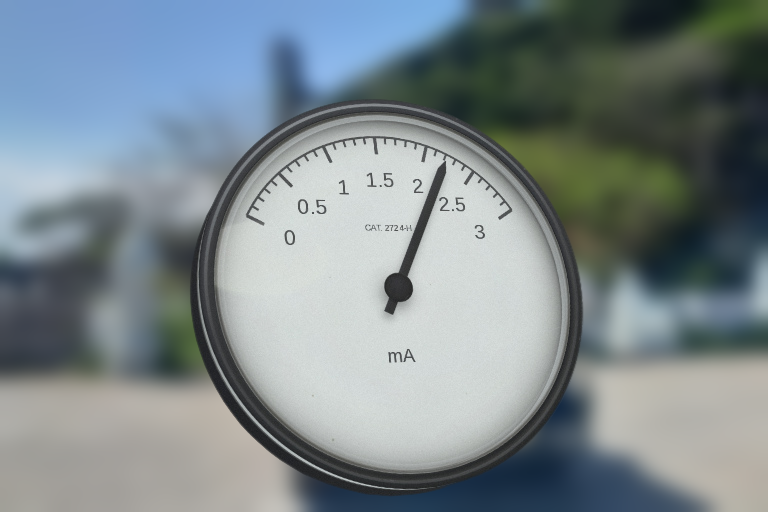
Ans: 2.2 mA
